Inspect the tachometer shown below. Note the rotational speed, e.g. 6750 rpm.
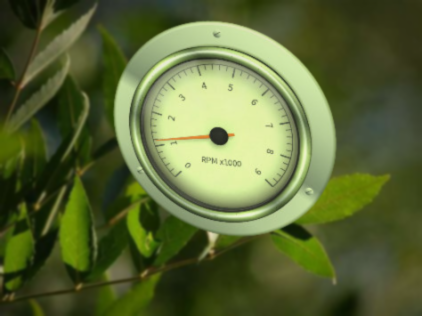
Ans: 1200 rpm
